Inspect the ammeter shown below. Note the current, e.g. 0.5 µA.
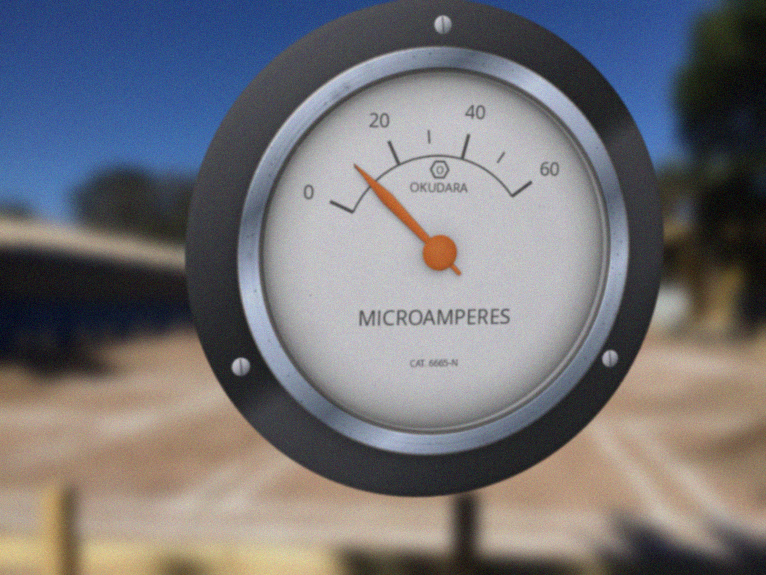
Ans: 10 µA
